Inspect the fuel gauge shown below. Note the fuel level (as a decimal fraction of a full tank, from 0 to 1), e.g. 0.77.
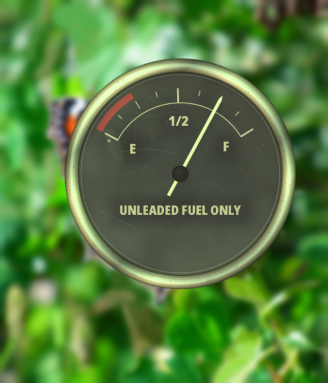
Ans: 0.75
